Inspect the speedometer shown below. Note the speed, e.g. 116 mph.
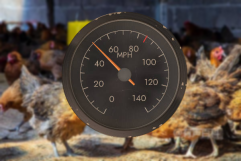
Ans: 50 mph
